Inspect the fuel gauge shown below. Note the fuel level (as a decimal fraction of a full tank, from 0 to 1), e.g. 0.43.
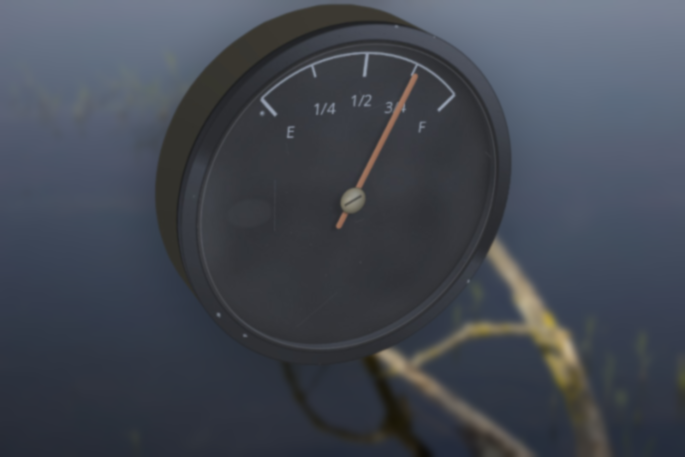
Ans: 0.75
